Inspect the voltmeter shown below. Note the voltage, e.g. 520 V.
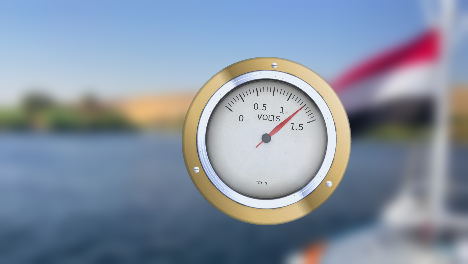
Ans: 1.25 V
